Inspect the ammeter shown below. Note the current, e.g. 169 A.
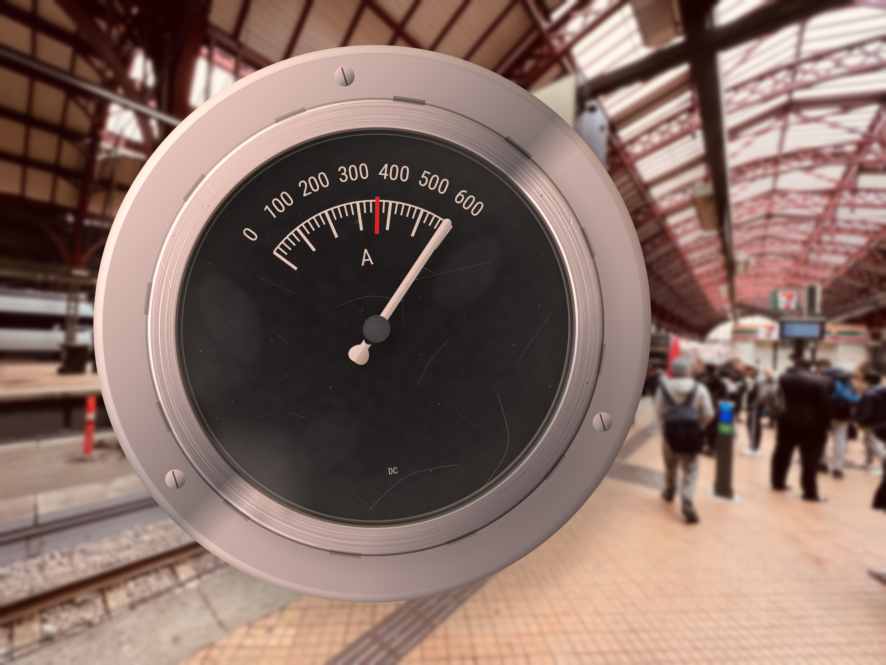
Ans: 580 A
